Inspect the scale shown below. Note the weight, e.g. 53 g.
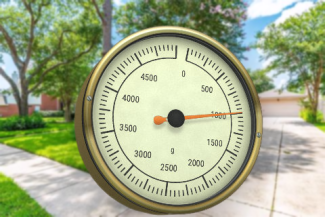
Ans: 1000 g
